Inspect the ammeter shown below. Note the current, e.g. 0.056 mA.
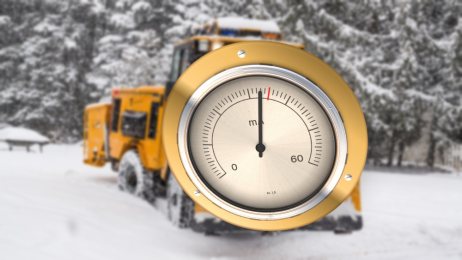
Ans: 33 mA
